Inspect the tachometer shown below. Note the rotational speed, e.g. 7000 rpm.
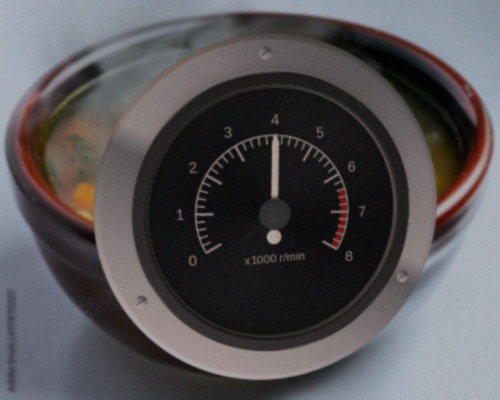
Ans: 4000 rpm
